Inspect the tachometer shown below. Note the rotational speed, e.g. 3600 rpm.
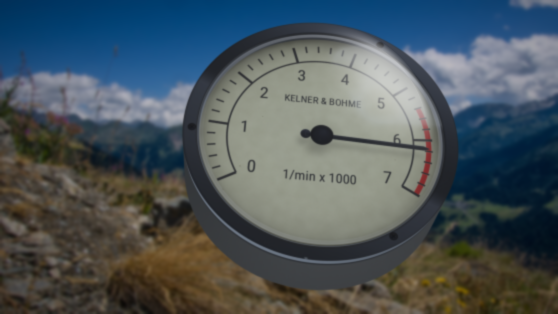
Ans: 6200 rpm
